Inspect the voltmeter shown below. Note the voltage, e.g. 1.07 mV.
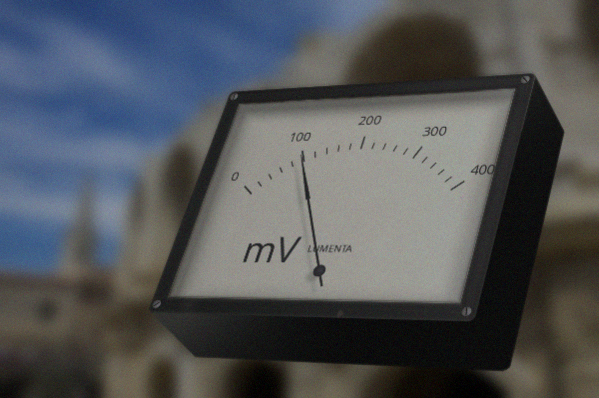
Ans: 100 mV
